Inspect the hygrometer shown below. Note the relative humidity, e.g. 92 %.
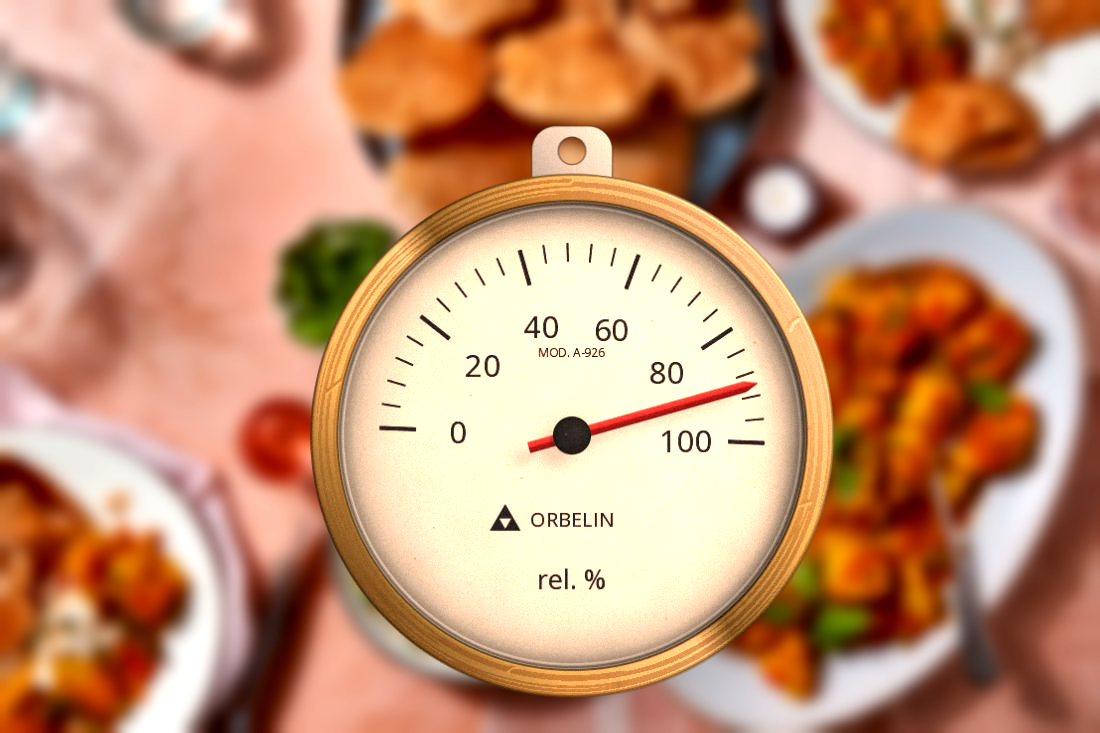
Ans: 90 %
